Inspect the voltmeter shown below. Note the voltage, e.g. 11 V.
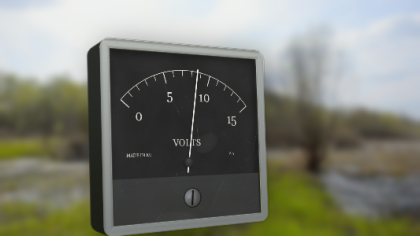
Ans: 8.5 V
